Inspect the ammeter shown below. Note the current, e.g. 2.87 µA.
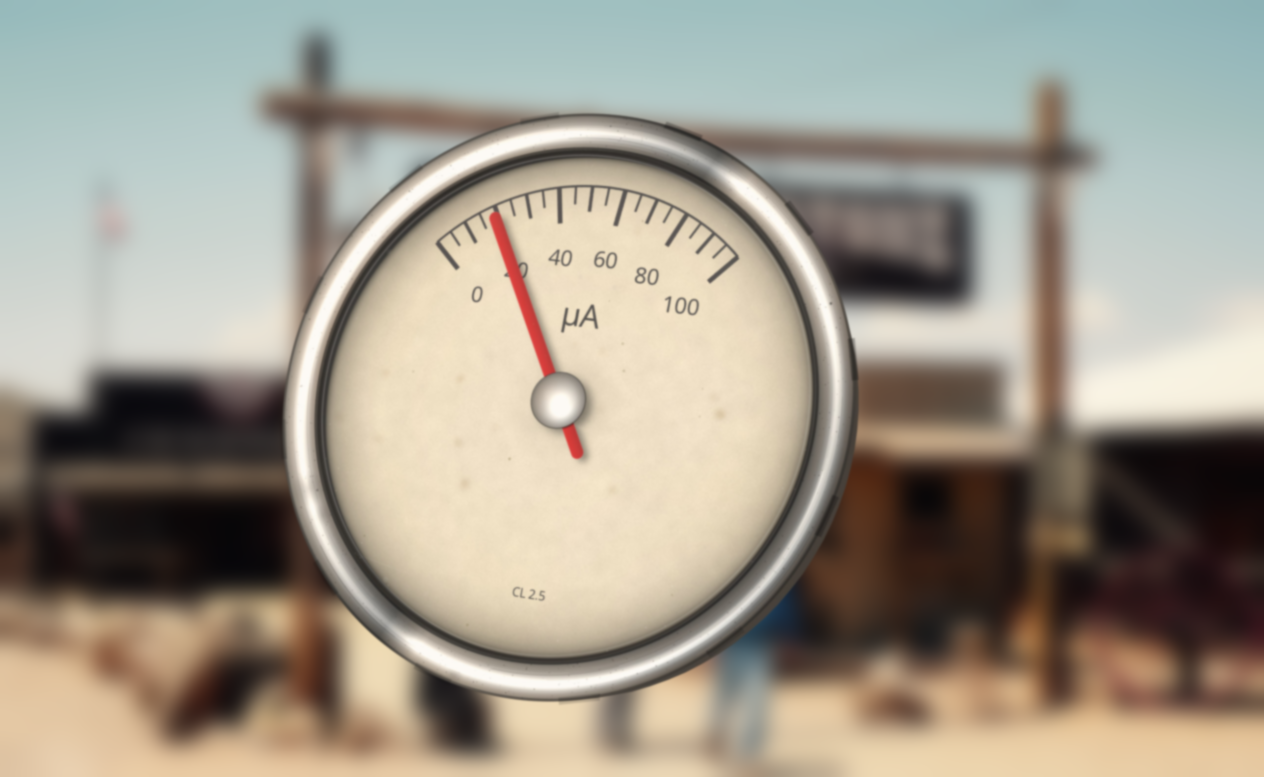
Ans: 20 µA
